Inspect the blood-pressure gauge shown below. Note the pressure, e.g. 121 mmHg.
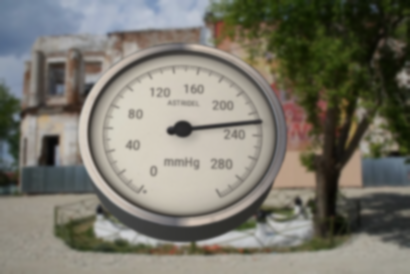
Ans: 230 mmHg
